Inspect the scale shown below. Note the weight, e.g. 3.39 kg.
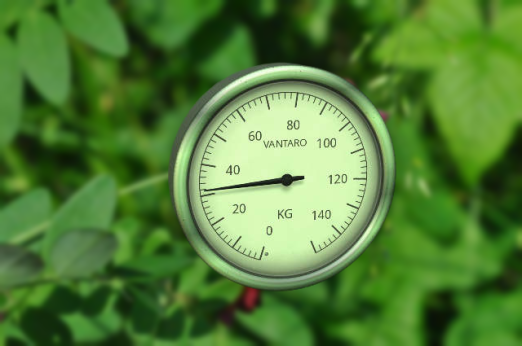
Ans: 32 kg
